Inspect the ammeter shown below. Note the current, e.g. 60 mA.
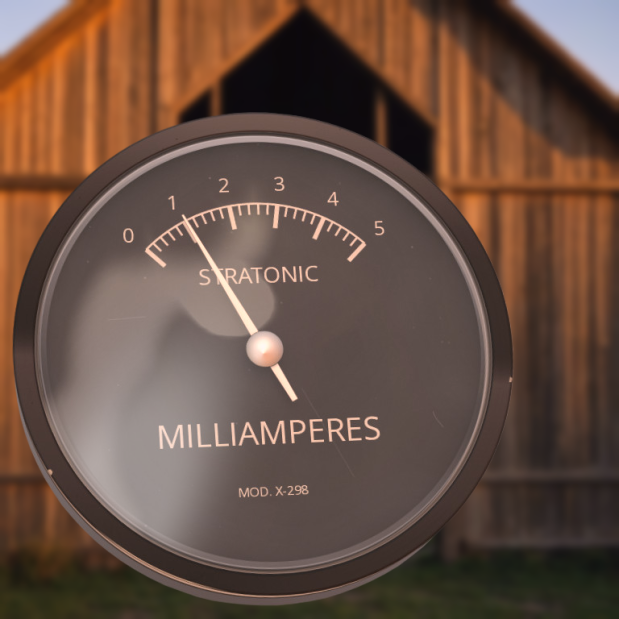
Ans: 1 mA
